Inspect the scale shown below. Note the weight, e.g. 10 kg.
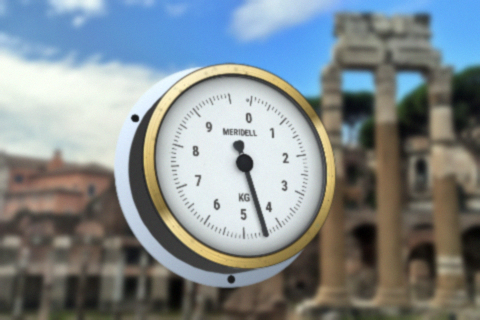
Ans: 4.5 kg
